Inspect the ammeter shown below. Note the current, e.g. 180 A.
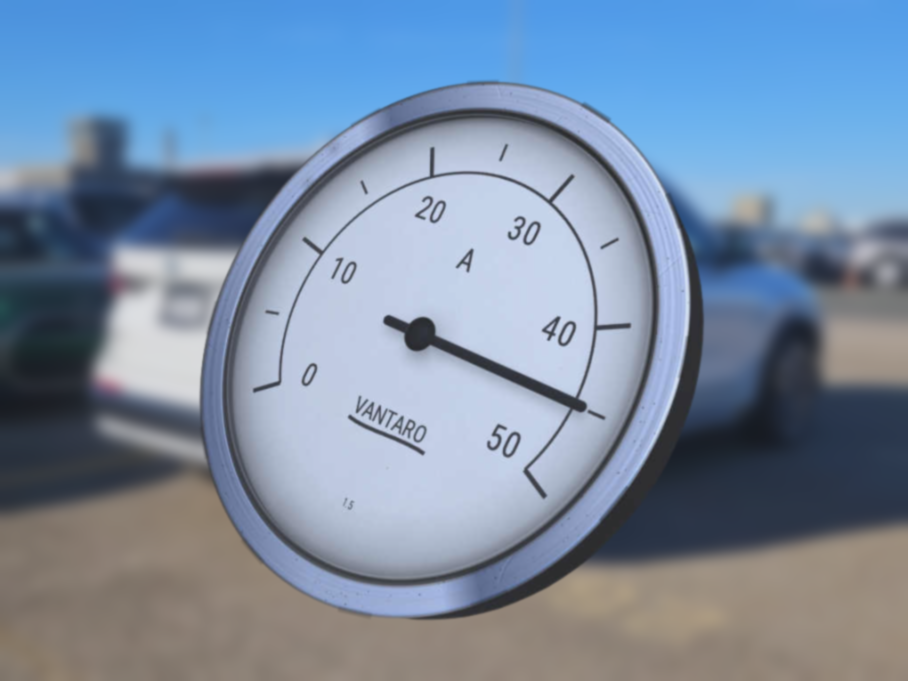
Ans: 45 A
